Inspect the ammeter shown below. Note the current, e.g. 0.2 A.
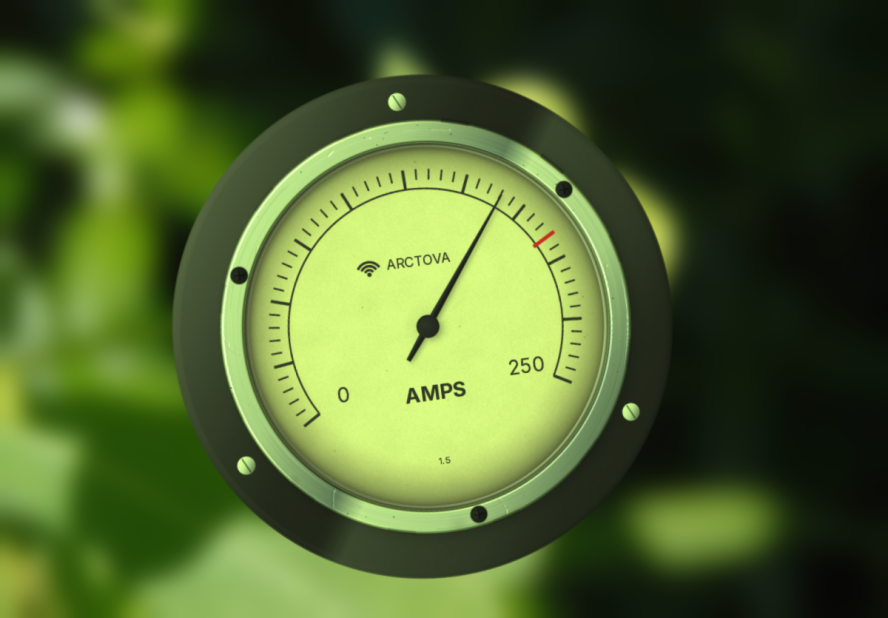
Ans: 165 A
